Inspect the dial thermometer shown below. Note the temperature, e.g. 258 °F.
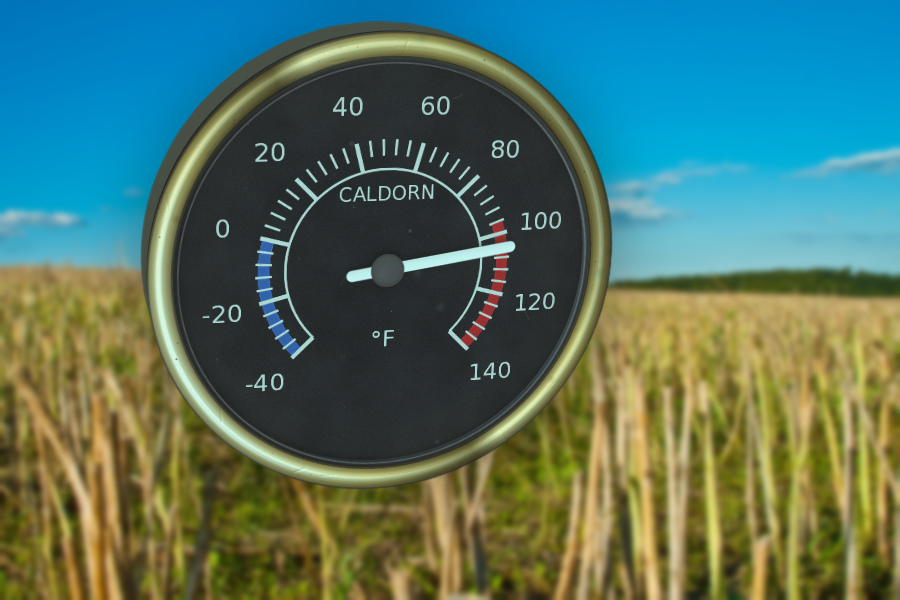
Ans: 104 °F
